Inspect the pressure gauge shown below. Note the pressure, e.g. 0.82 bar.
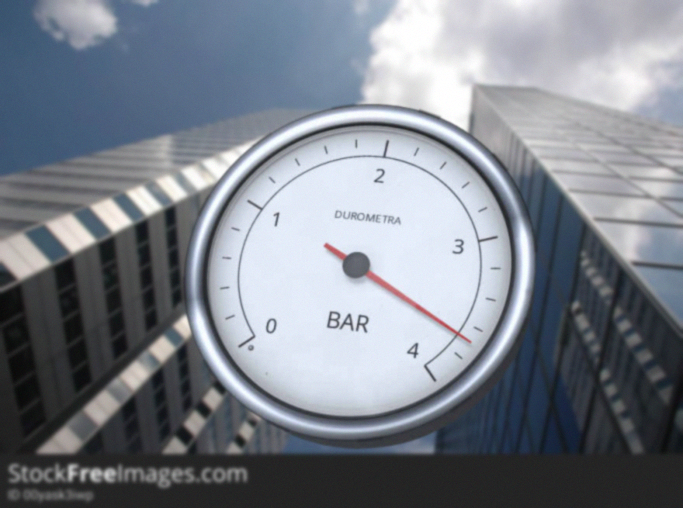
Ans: 3.7 bar
